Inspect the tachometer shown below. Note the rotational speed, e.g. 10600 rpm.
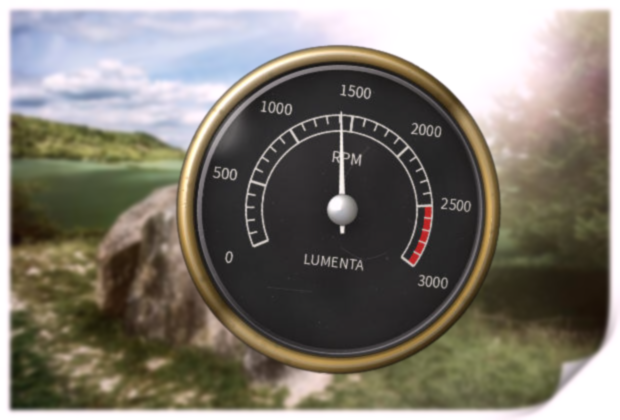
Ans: 1400 rpm
